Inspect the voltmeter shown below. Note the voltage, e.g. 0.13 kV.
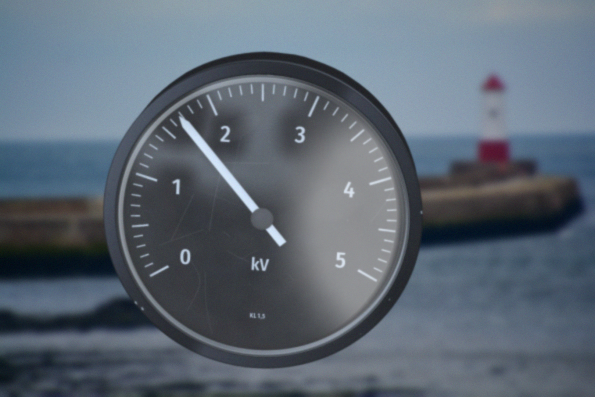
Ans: 1.7 kV
